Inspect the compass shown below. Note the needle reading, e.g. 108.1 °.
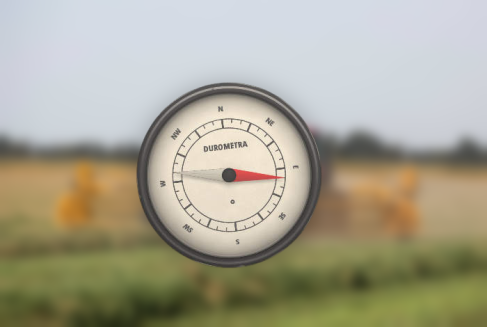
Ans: 100 °
